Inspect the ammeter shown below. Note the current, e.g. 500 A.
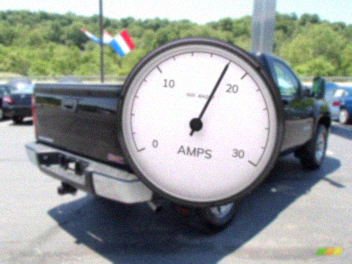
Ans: 18 A
